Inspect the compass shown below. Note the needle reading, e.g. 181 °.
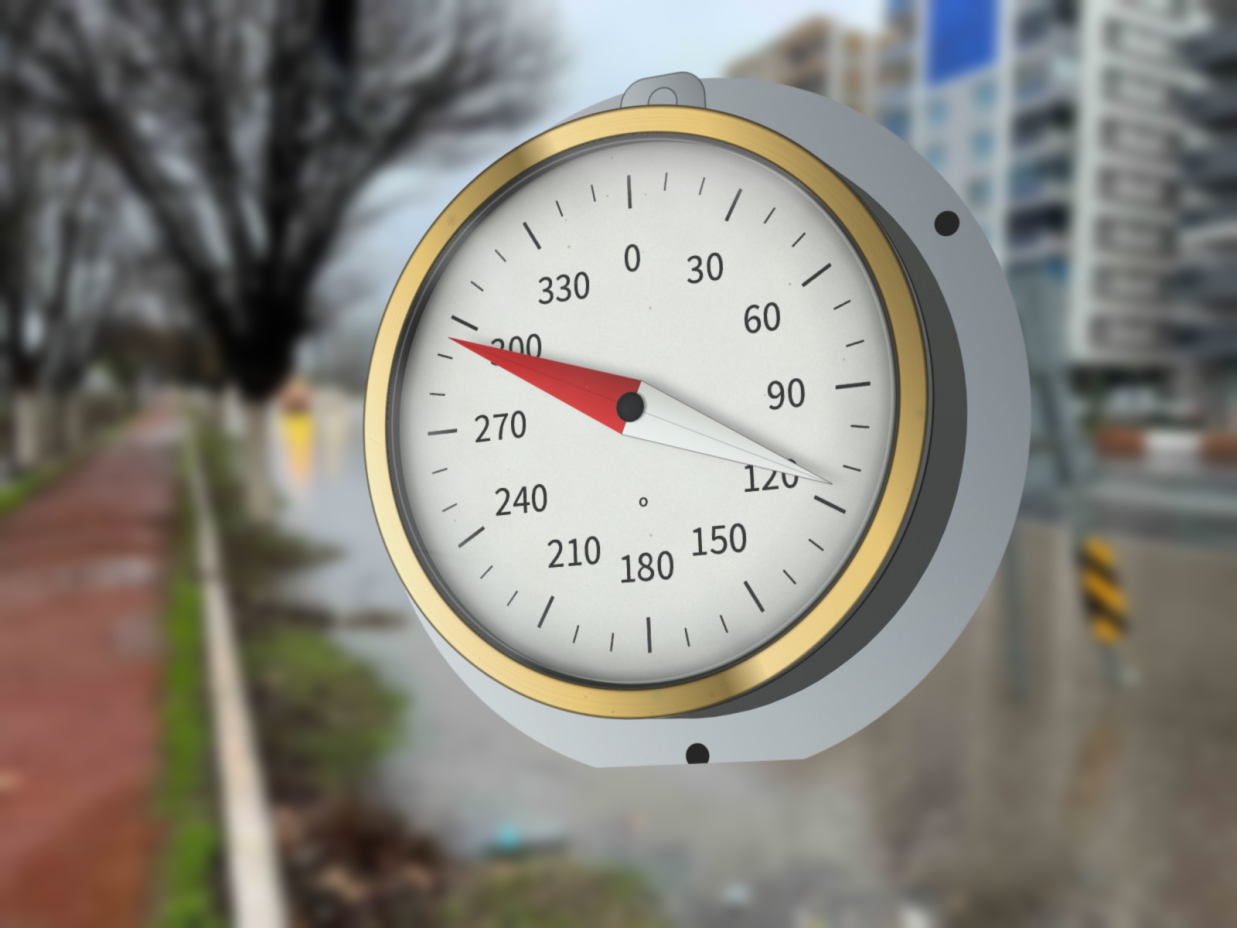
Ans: 295 °
